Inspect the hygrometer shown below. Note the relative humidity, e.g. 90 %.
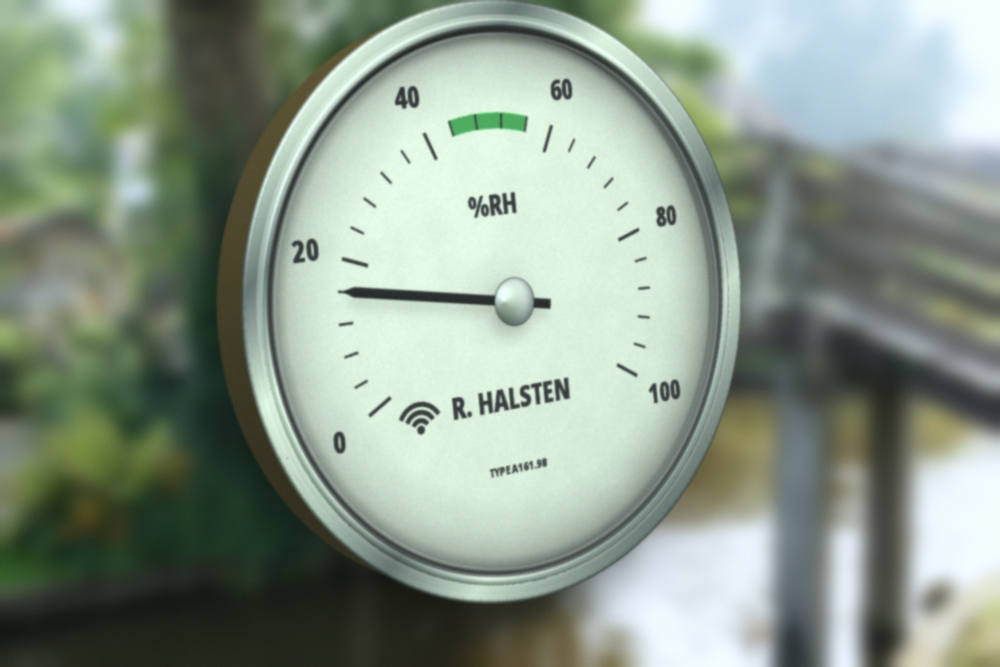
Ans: 16 %
